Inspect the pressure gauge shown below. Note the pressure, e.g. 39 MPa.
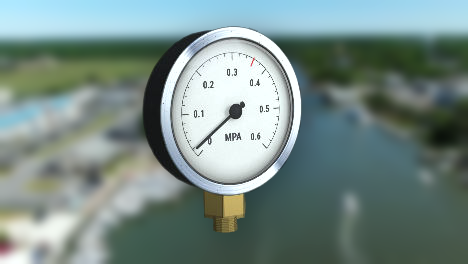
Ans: 0.02 MPa
